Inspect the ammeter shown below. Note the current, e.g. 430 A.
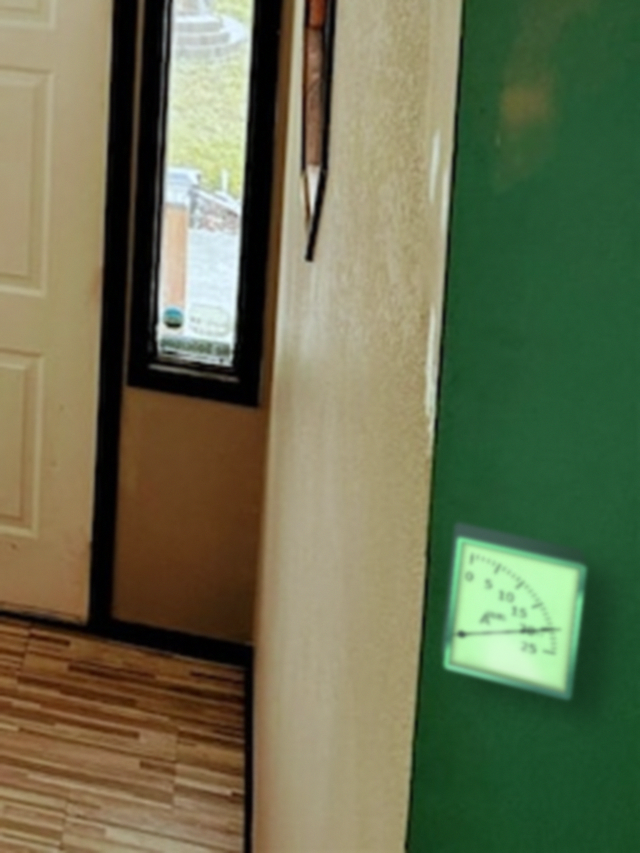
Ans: 20 A
